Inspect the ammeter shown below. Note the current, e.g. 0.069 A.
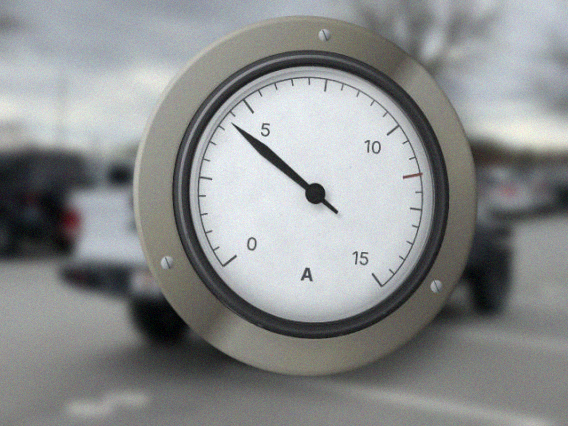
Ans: 4.25 A
